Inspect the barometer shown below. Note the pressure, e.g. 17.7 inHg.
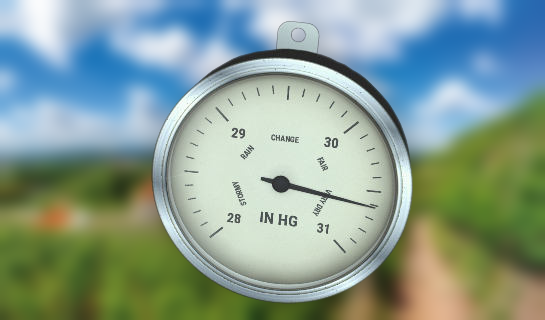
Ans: 30.6 inHg
